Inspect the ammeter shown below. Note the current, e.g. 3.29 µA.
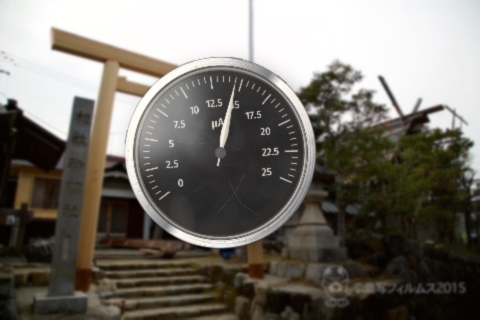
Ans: 14.5 µA
